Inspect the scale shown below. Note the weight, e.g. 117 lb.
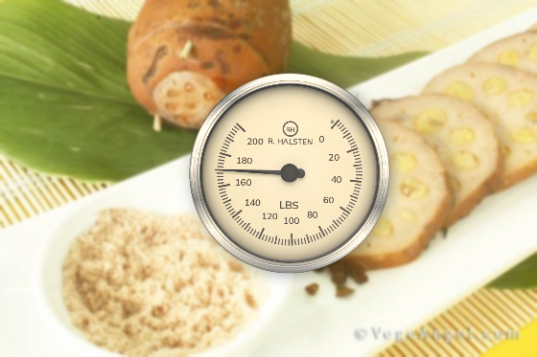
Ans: 170 lb
